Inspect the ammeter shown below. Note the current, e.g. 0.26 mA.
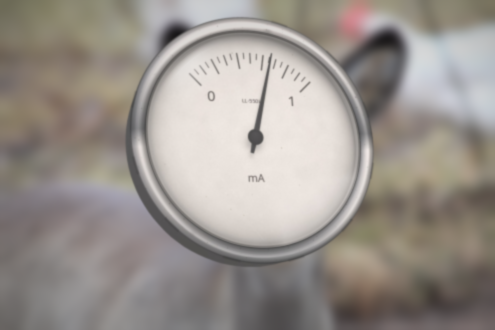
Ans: 0.65 mA
